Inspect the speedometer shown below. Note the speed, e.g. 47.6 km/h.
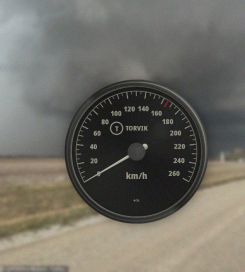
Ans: 0 km/h
